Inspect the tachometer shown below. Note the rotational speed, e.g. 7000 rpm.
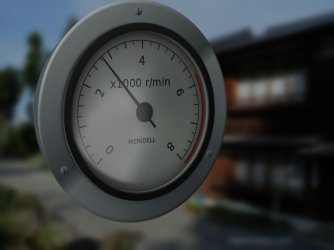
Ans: 2750 rpm
